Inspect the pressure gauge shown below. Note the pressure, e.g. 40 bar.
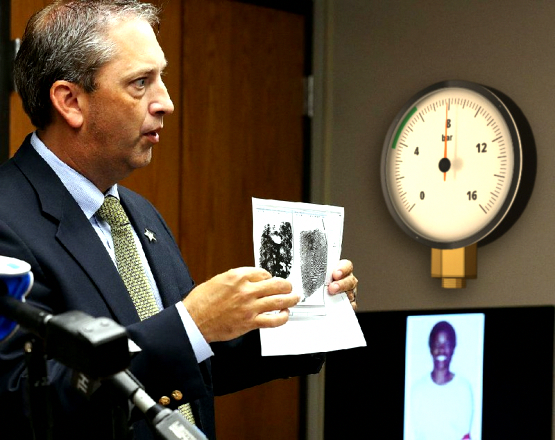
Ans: 8 bar
